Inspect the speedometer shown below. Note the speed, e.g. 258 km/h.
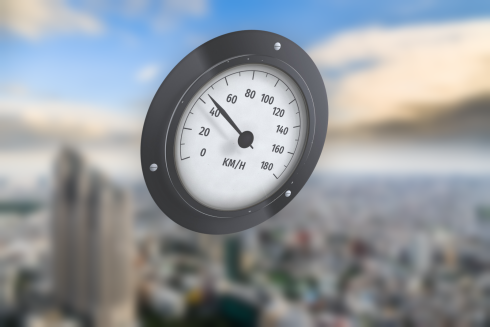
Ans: 45 km/h
